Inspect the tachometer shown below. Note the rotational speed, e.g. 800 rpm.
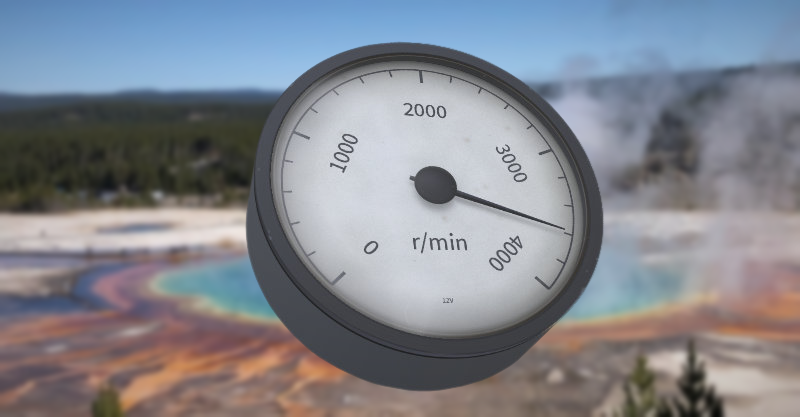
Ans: 3600 rpm
